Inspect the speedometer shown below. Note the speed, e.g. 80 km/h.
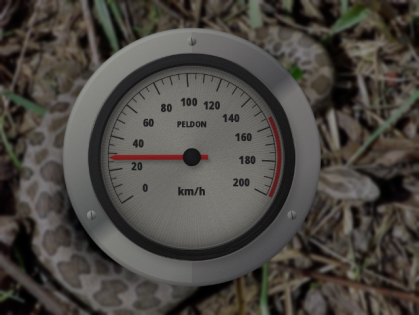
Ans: 27.5 km/h
